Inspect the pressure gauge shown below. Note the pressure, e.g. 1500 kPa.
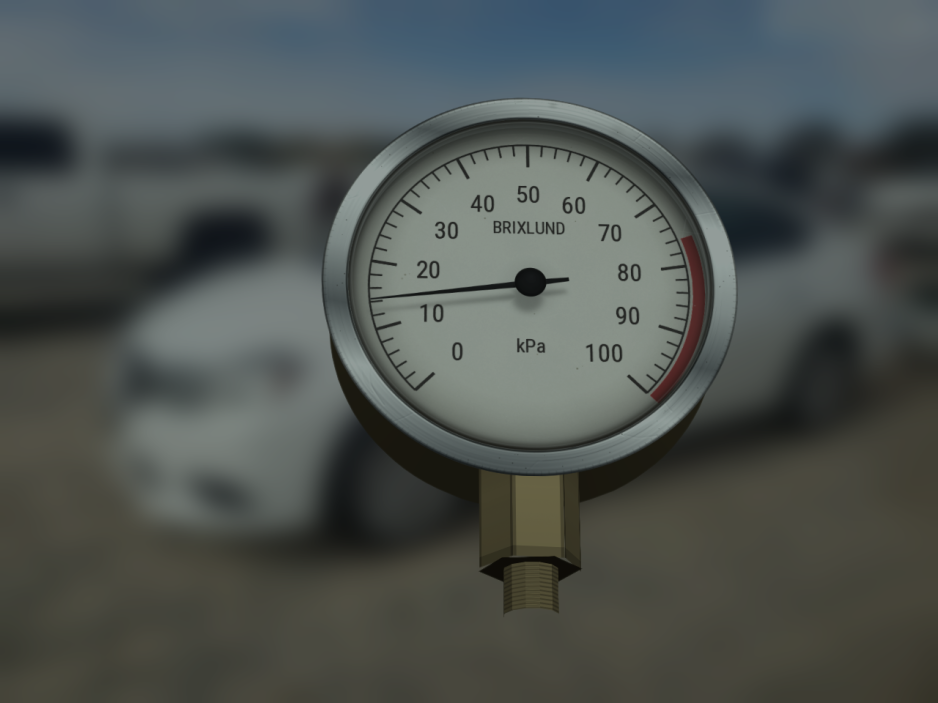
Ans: 14 kPa
